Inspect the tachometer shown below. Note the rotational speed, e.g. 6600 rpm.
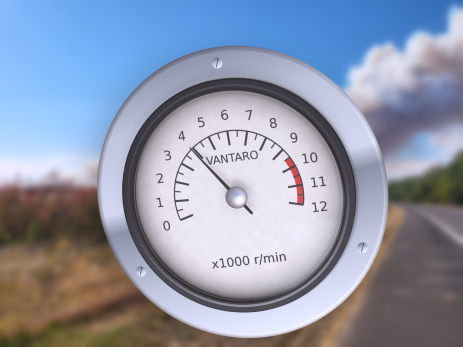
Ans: 4000 rpm
